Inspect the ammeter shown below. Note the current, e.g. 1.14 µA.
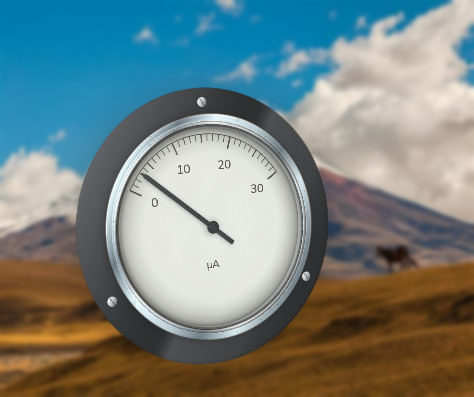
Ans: 3 µA
